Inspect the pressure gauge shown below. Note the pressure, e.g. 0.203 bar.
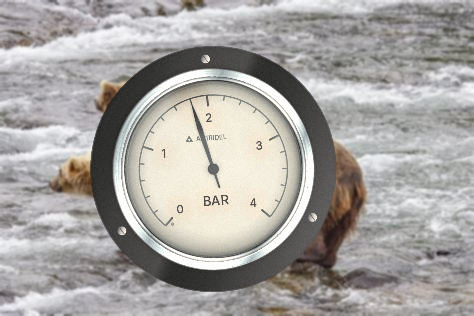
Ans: 1.8 bar
